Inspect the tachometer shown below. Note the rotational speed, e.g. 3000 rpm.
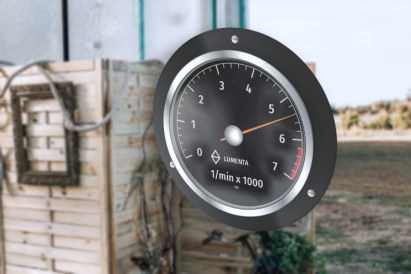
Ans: 5400 rpm
